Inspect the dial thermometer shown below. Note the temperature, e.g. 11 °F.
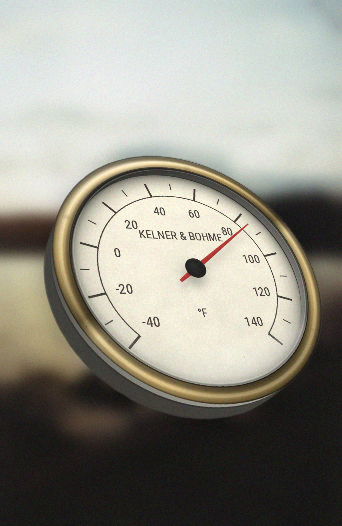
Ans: 85 °F
